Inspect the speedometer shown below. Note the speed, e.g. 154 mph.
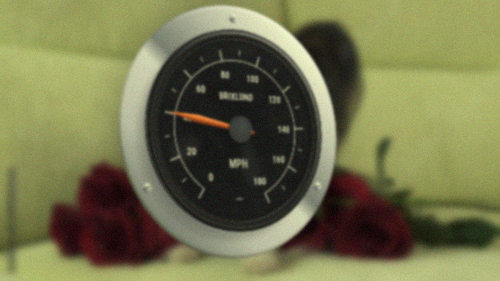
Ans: 40 mph
